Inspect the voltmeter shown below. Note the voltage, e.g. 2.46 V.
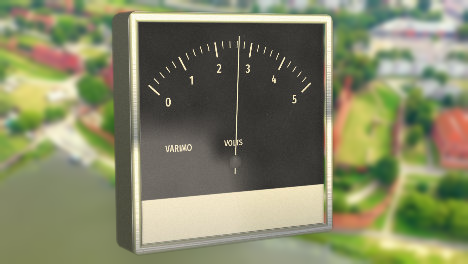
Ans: 2.6 V
